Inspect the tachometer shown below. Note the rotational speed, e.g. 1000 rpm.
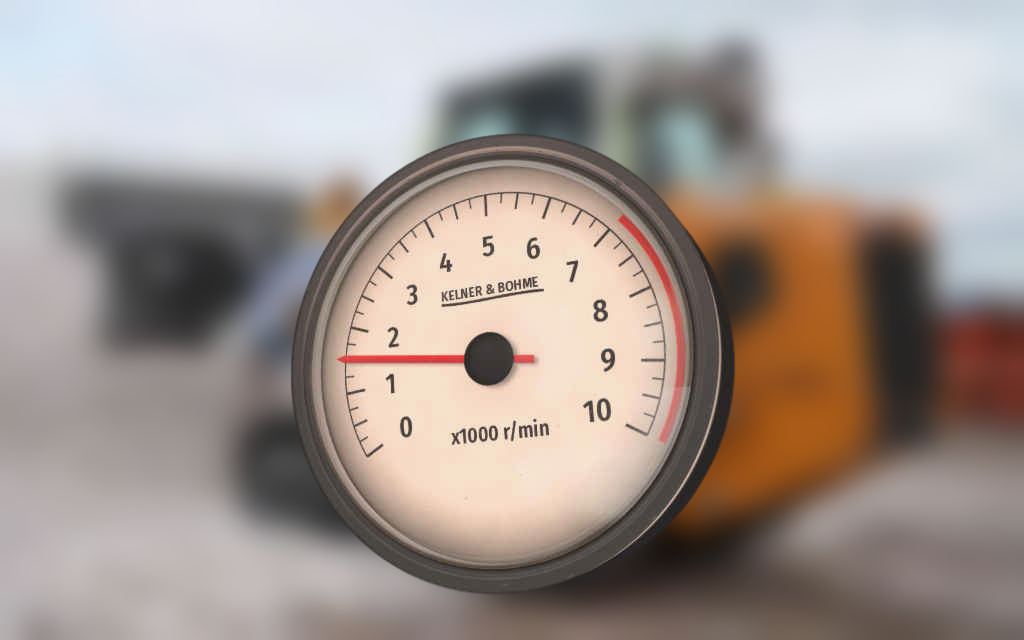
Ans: 1500 rpm
